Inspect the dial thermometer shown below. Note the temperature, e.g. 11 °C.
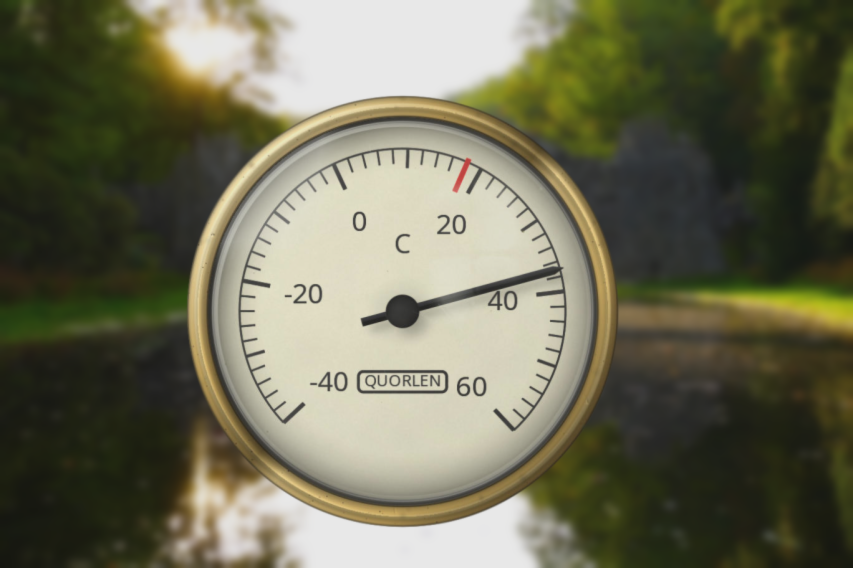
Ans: 37 °C
